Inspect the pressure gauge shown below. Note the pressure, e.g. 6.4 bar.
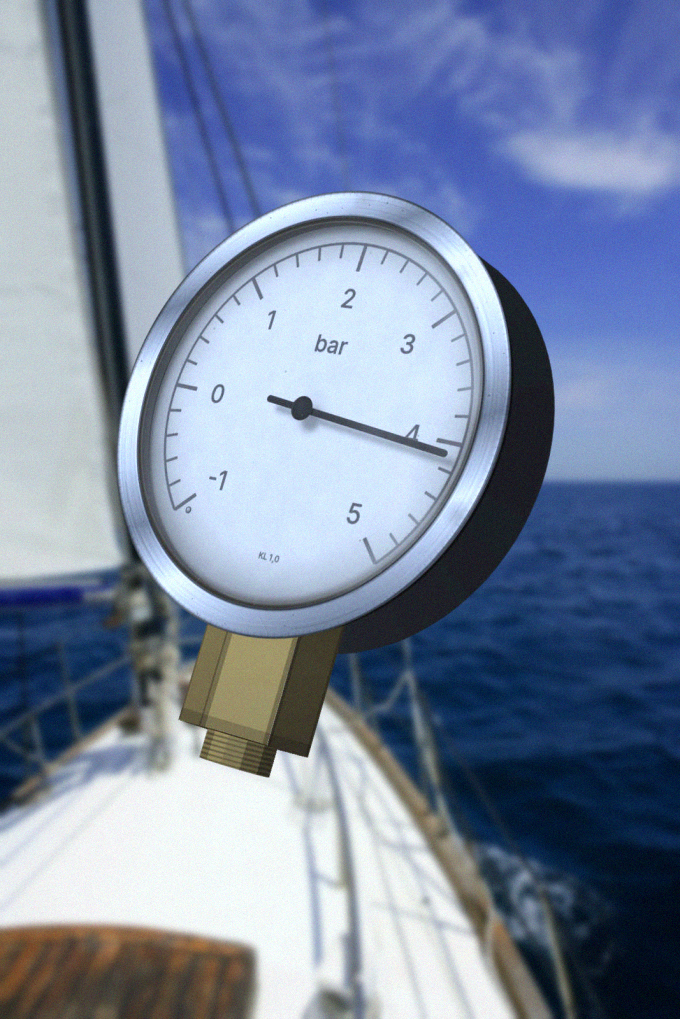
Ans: 4.1 bar
